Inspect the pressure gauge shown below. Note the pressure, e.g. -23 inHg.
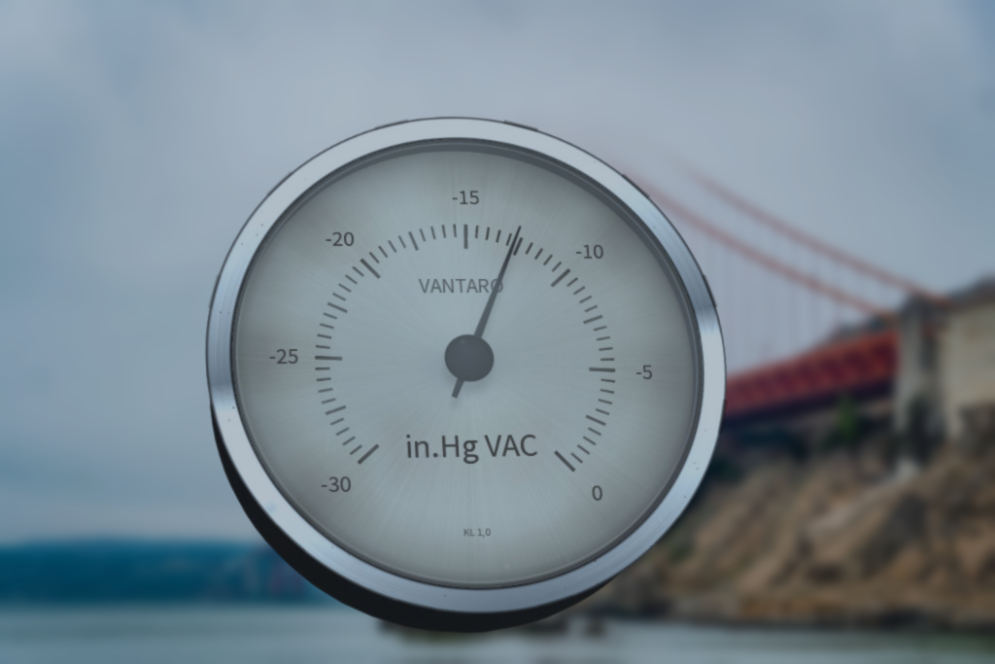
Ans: -12.75 inHg
